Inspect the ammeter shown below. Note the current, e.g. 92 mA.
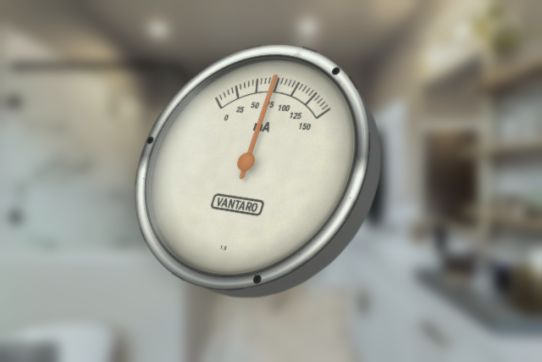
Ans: 75 mA
